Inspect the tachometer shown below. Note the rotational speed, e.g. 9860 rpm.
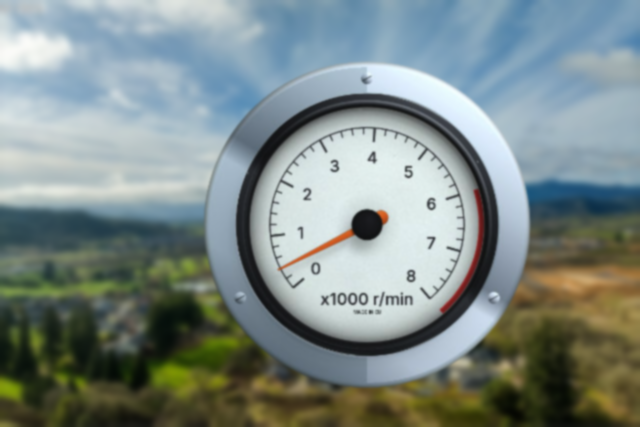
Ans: 400 rpm
